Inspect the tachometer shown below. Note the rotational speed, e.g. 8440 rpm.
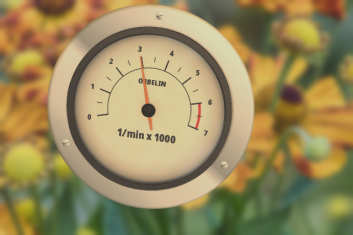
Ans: 3000 rpm
